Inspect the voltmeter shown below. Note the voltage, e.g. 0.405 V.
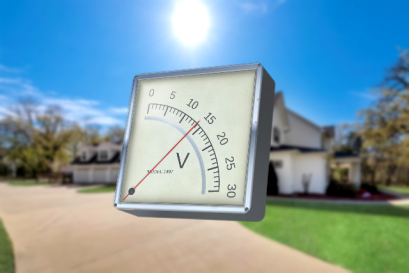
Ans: 14 V
